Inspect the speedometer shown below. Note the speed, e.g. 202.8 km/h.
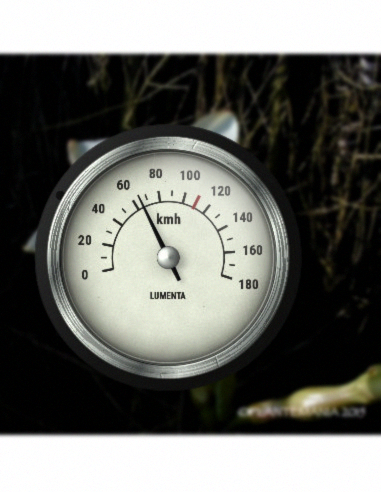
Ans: 65 km/h
